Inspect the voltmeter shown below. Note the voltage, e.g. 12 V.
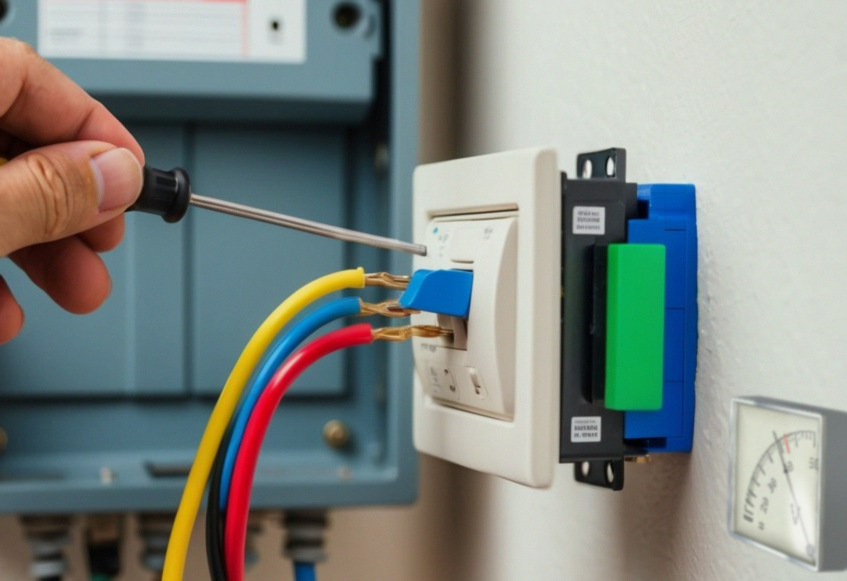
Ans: 40 V
